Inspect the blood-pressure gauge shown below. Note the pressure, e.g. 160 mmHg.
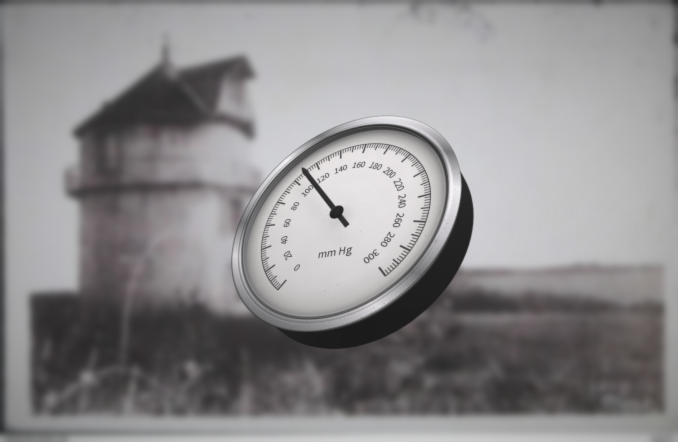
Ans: 110 mmHg
